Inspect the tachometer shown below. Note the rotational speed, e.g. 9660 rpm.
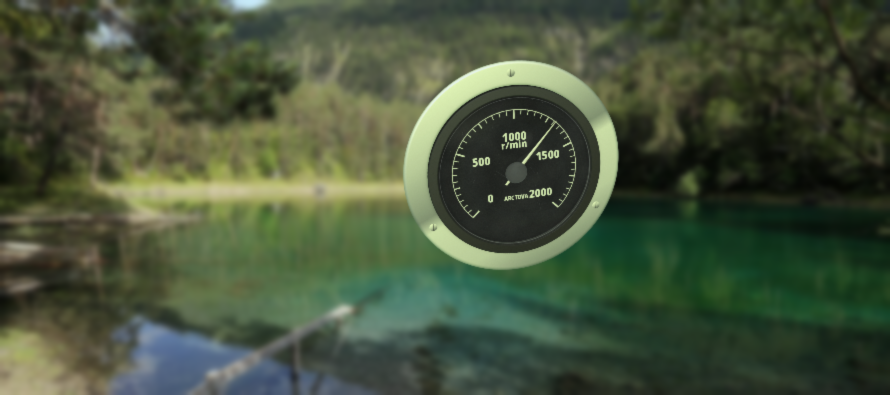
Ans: 1300 rpm
